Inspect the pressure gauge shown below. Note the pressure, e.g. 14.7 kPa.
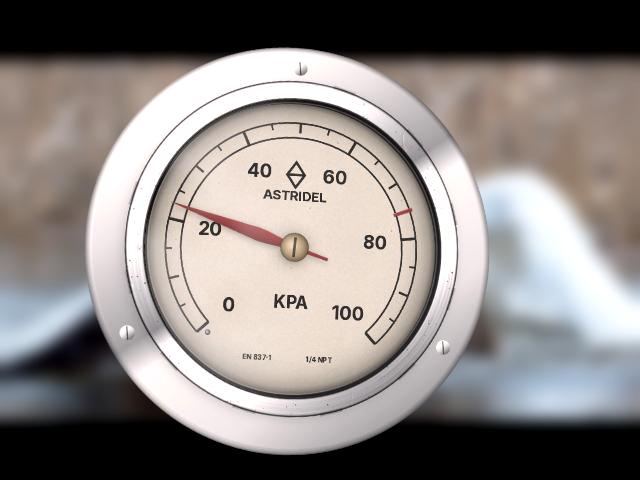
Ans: 22.5 kPa
